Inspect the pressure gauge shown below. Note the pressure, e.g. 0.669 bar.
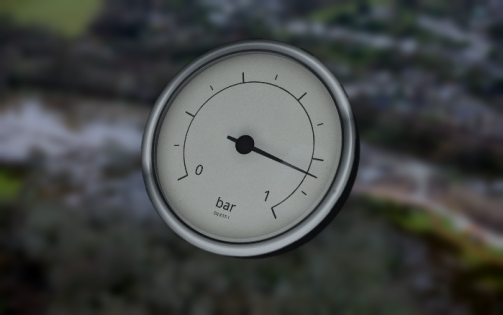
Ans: 0.85 bar
